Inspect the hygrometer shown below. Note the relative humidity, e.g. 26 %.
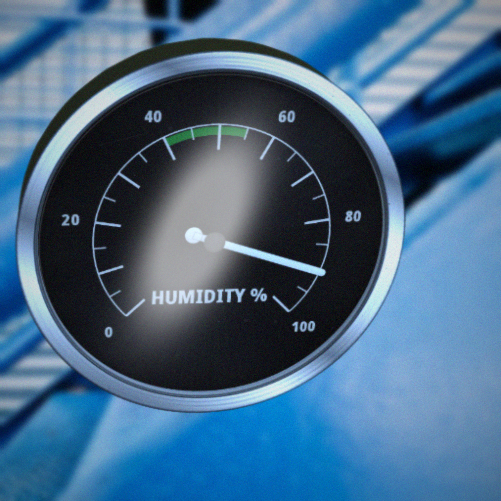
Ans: 90 %
